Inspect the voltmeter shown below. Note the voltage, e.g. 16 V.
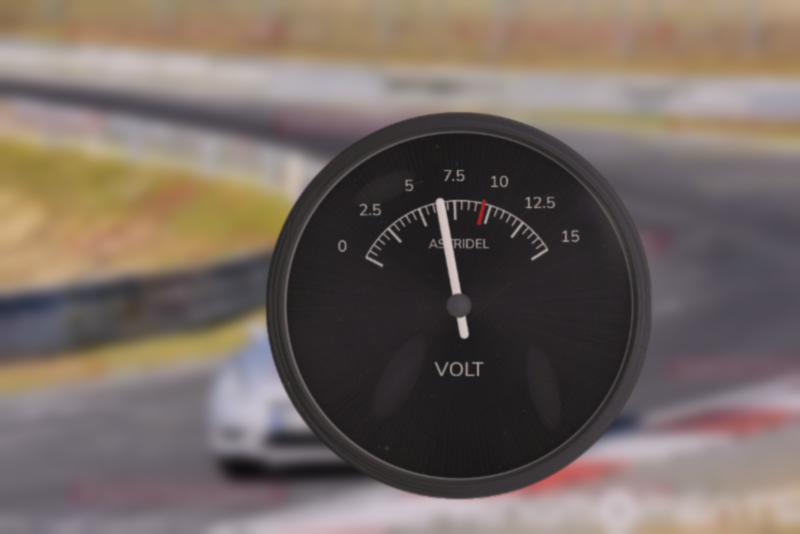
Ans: 6.5 V
